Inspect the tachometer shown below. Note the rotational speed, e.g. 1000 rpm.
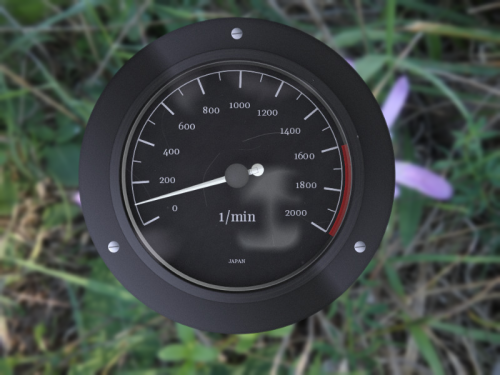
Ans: 100 rpm
